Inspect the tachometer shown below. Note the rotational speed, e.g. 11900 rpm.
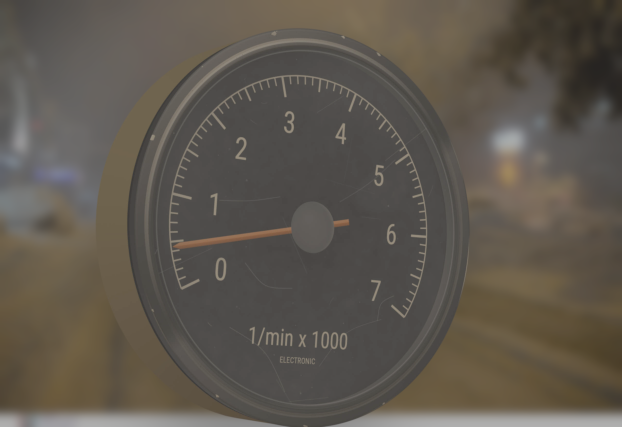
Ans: 450 rpm
